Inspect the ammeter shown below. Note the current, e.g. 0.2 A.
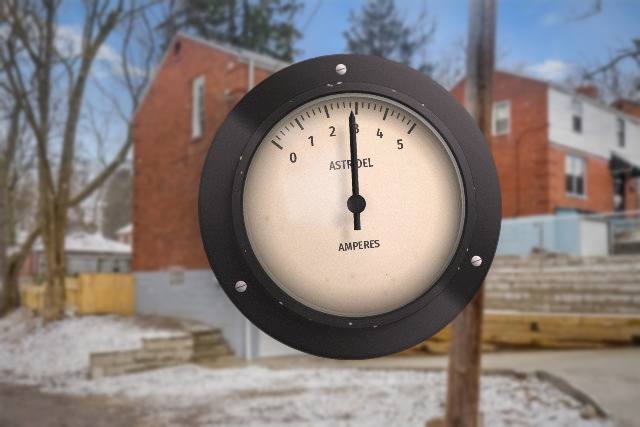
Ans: 2.8 A
